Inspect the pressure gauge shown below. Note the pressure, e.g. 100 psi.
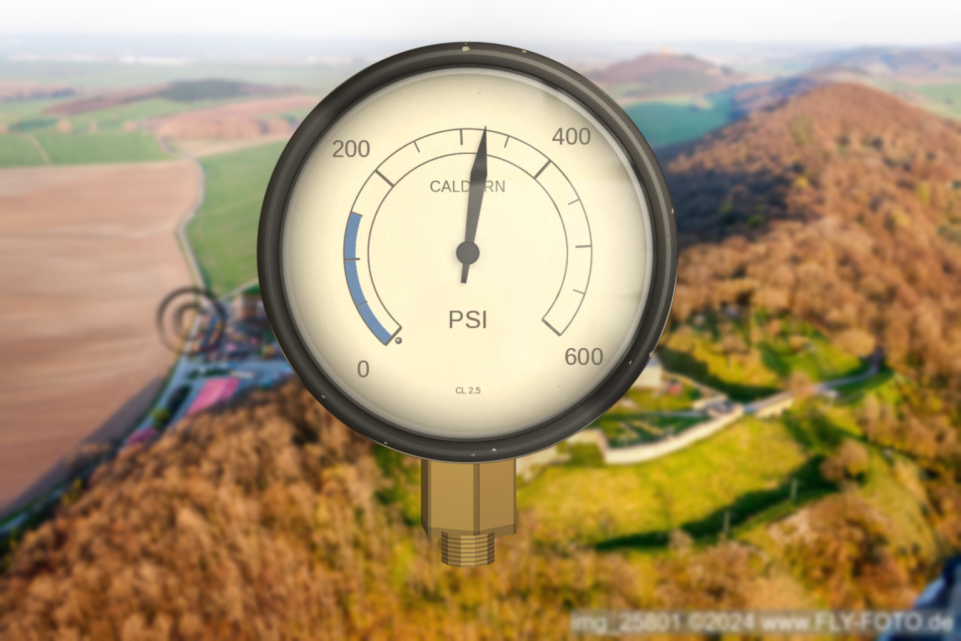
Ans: 325 psi
